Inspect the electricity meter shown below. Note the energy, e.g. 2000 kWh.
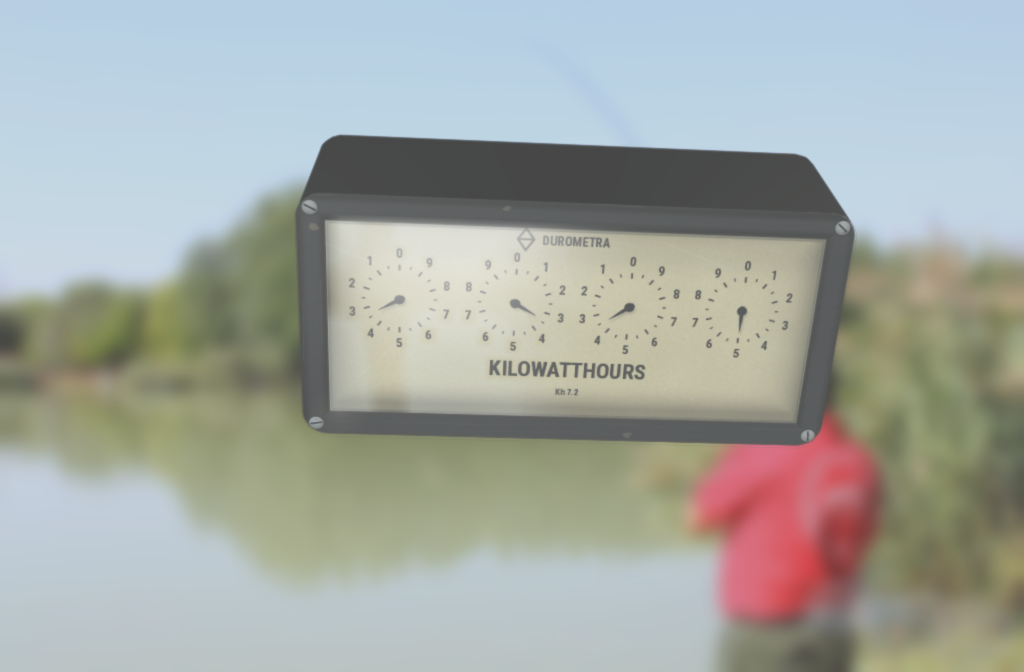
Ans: 3335 kWh
